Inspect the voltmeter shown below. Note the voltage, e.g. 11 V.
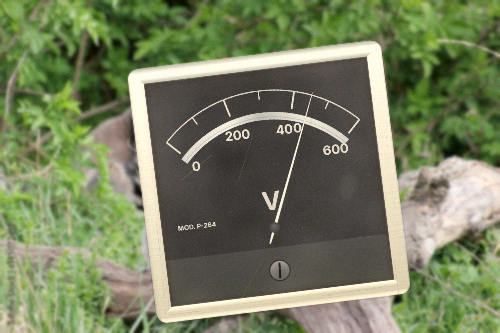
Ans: 450 V
